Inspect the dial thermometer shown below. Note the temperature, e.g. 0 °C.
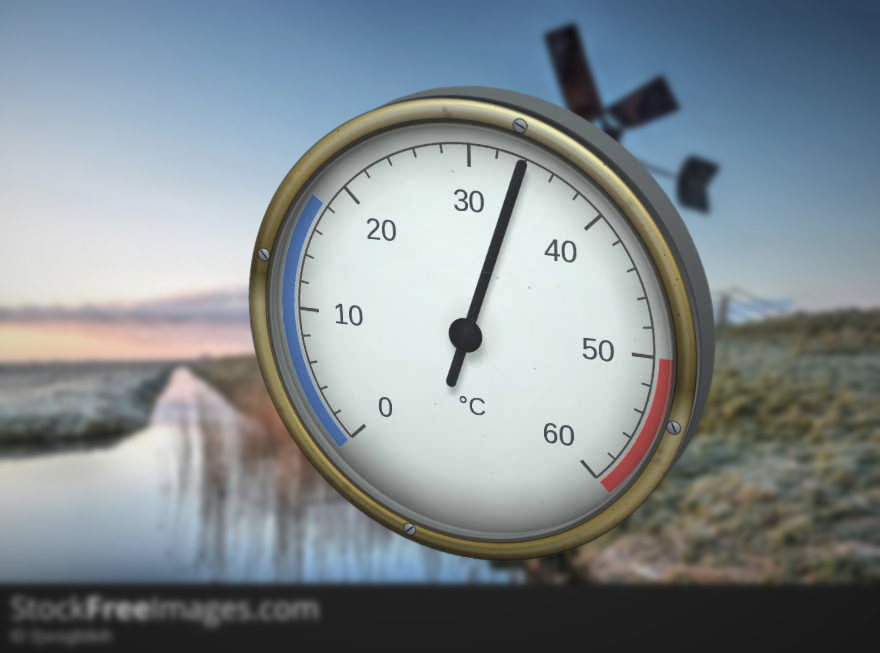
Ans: 34 °C
